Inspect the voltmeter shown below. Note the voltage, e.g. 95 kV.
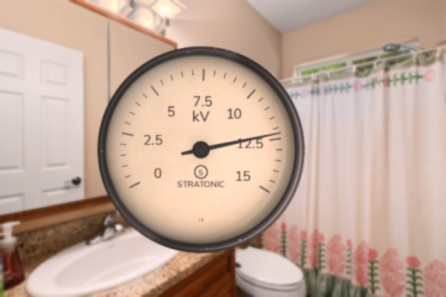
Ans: 12.25 kV
